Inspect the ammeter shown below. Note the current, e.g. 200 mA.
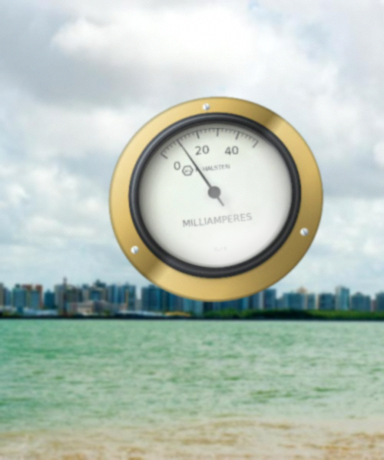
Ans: 10 mA
